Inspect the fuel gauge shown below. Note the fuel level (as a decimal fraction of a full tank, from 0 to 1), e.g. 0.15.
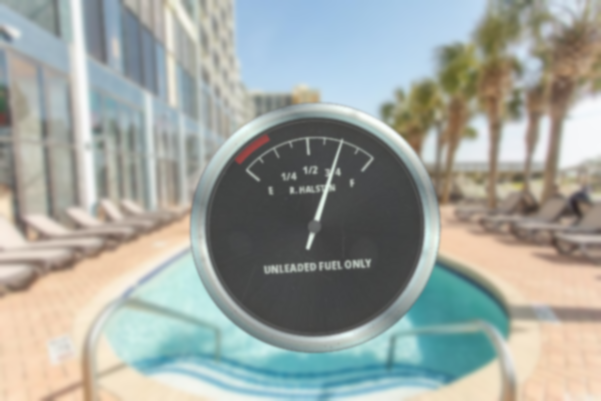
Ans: 0.75
